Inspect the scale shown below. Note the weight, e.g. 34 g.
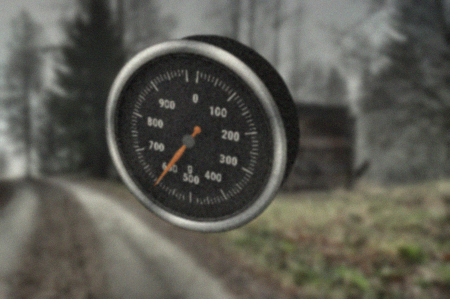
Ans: 600 g
